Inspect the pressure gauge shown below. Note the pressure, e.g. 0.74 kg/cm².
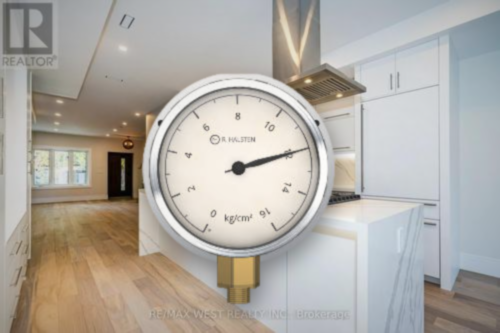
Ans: 12 kg/cm²
